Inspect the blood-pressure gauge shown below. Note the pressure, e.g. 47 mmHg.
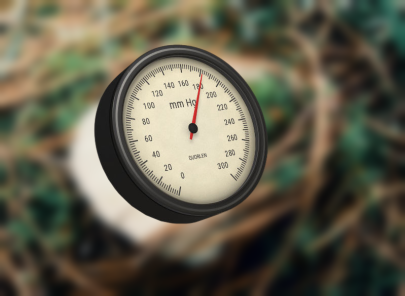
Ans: 180 mmHg
